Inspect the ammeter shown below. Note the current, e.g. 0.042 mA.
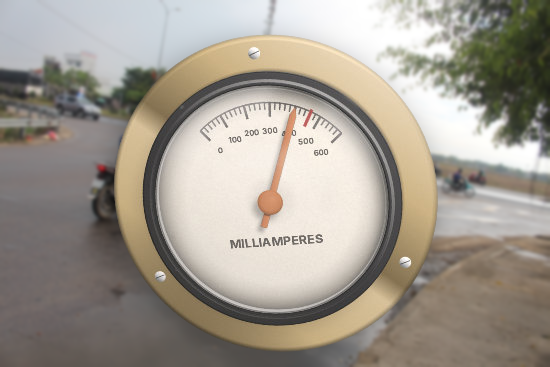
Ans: 400 mA
